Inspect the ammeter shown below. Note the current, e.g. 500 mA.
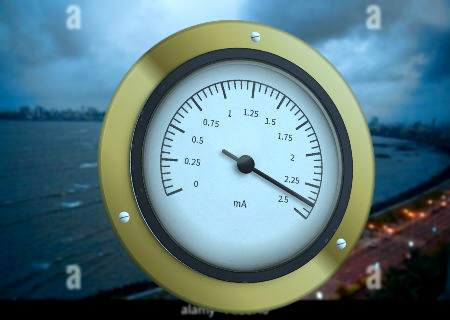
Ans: 2.4 mA
